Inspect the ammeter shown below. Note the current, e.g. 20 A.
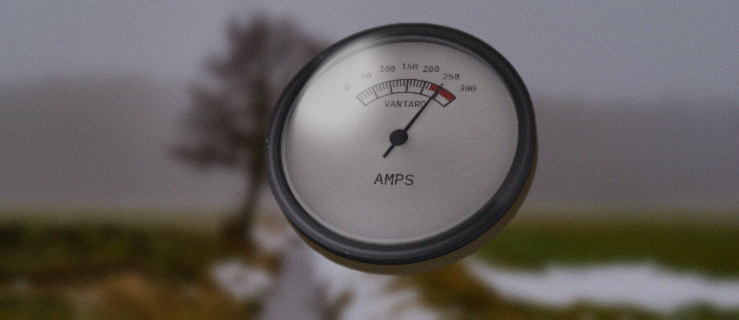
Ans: 250 A
